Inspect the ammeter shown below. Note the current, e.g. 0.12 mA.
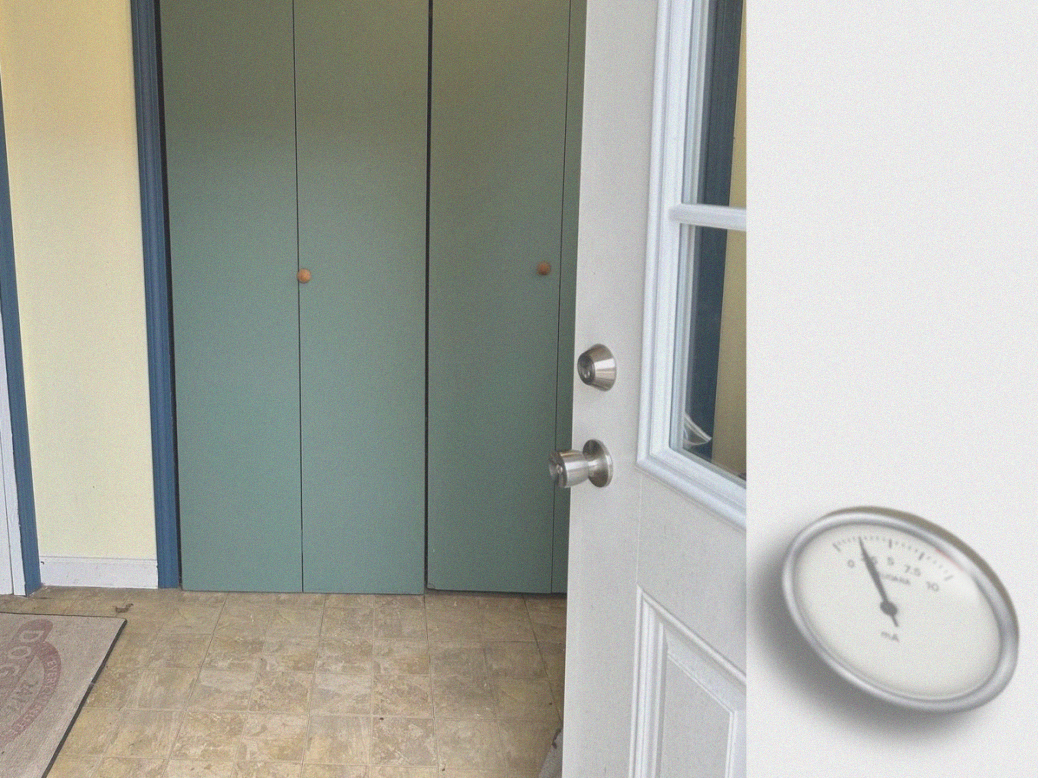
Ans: 2.5 mA
